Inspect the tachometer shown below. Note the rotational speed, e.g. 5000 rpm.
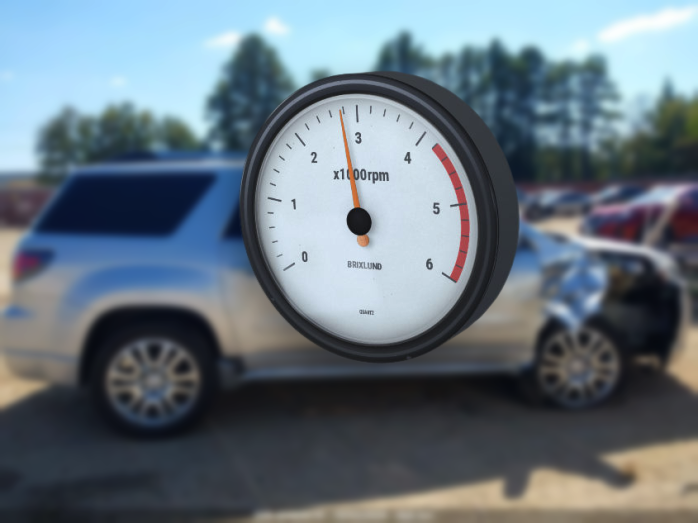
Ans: 2800 rpm
